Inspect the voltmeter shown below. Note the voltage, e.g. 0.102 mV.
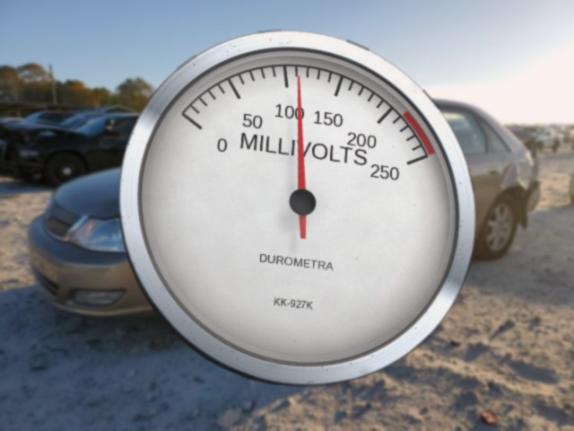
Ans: 110 mV
